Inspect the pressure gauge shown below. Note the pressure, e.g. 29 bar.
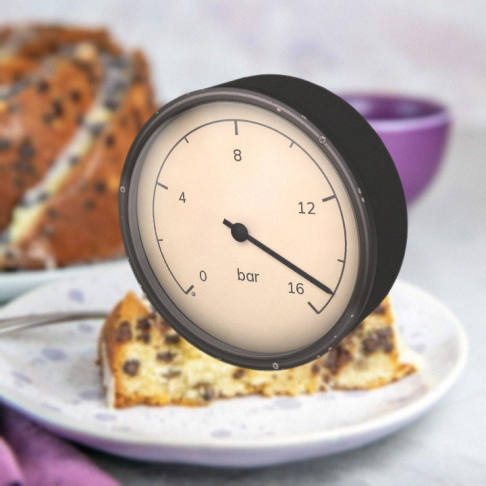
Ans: 15 bar
